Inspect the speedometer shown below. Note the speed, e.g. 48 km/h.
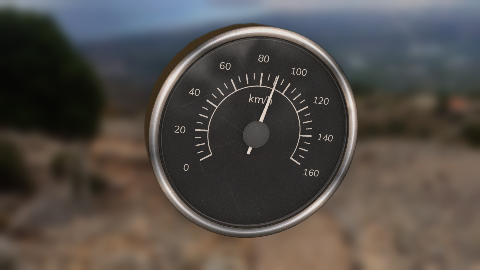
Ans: 90 km/h
